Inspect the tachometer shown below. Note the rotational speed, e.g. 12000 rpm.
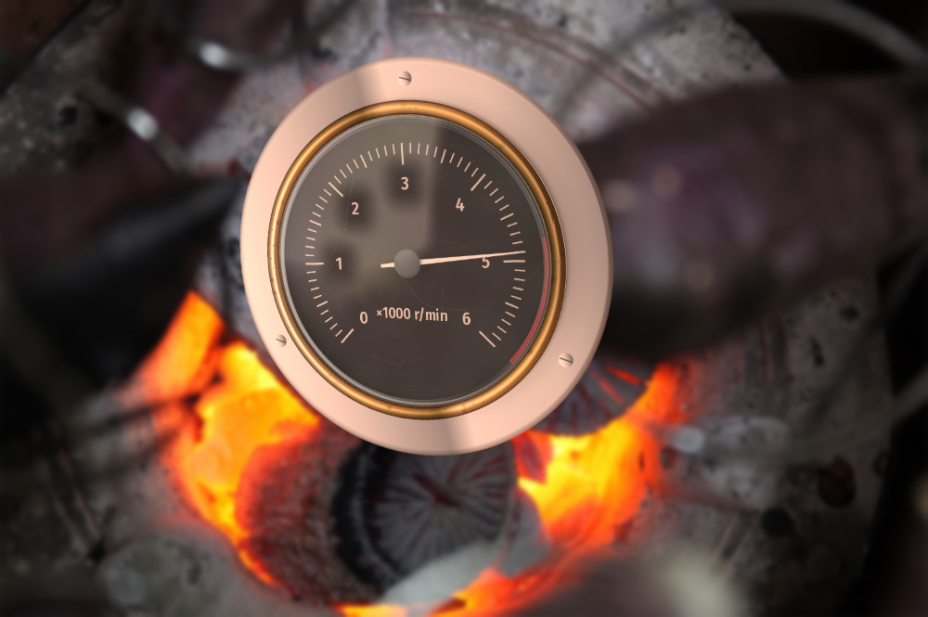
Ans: 4900 rpm
